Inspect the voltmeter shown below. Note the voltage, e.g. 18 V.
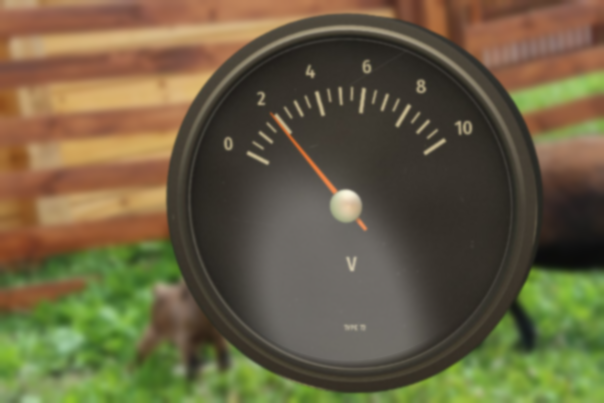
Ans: 2 V
